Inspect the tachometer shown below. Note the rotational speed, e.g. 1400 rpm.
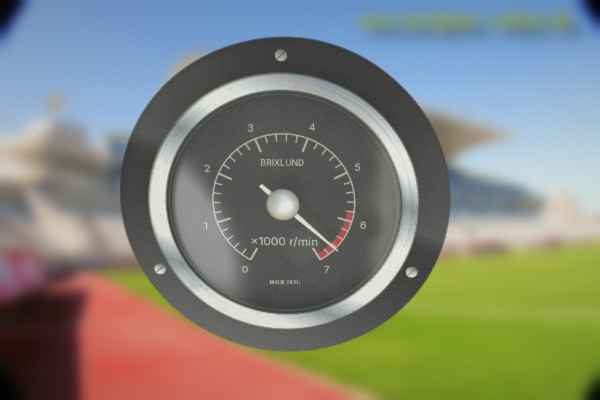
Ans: 6600 rpm
